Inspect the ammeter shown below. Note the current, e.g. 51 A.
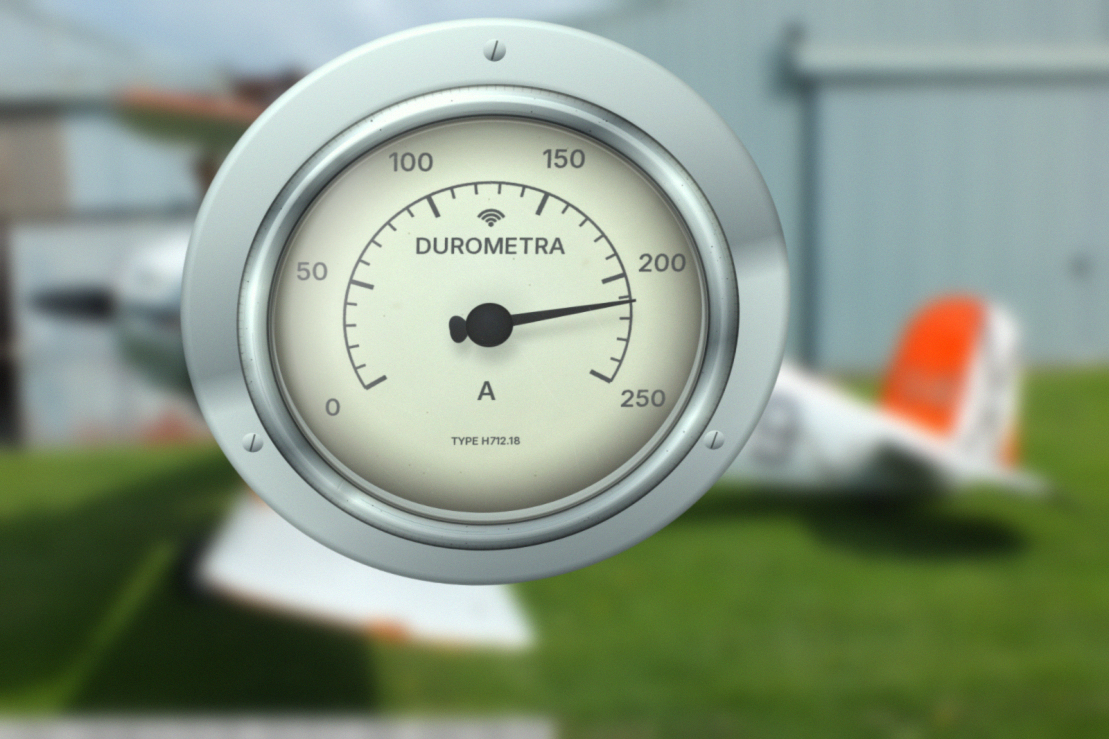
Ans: 210 A
